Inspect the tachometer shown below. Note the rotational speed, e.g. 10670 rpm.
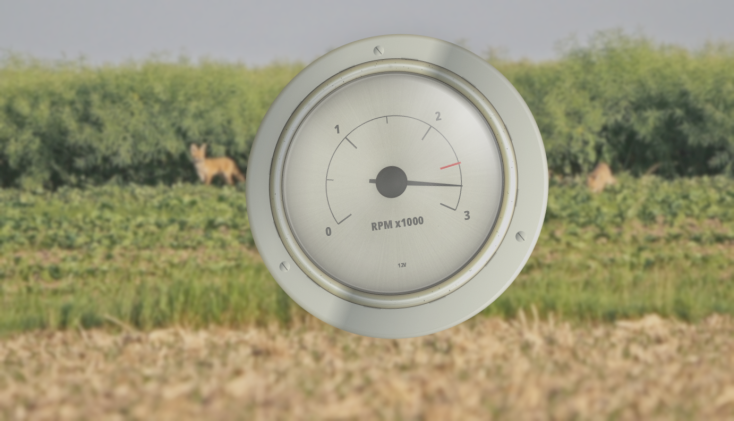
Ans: 2750 rpm
